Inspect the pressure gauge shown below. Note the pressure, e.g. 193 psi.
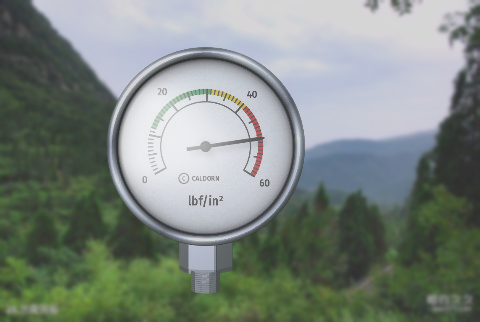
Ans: 50 psi
